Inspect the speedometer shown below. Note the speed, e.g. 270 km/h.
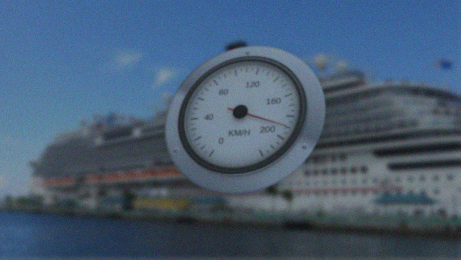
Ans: 190 km/h
